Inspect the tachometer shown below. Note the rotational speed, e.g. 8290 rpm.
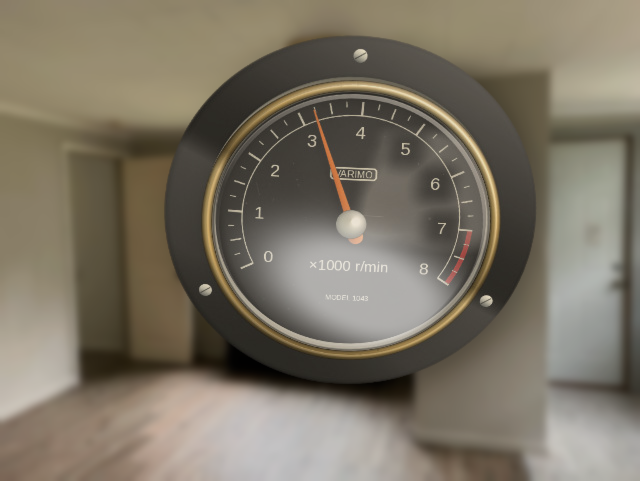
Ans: 3250 rpm
